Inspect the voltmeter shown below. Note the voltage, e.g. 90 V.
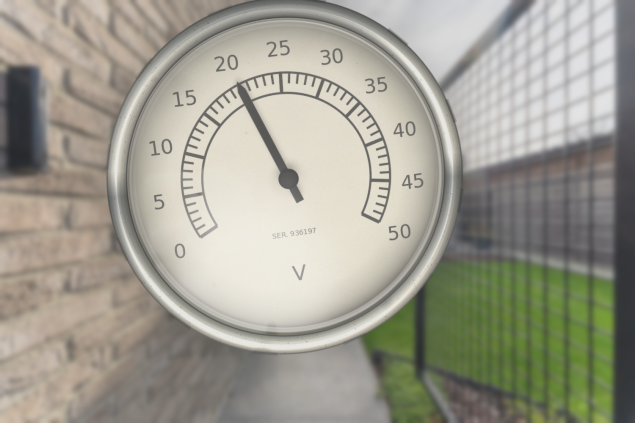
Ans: 20 V
